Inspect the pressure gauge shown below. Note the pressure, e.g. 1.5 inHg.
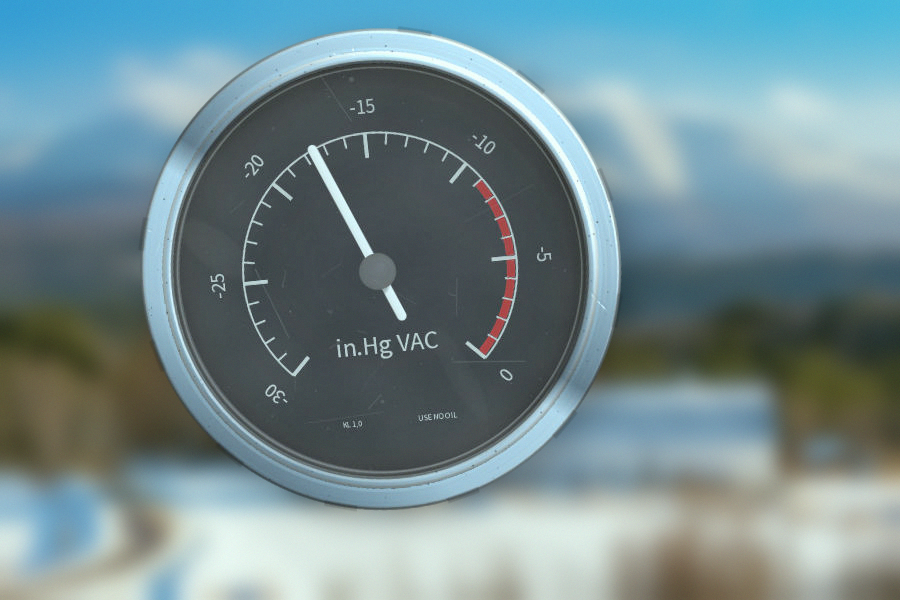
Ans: -17.5 inHg
